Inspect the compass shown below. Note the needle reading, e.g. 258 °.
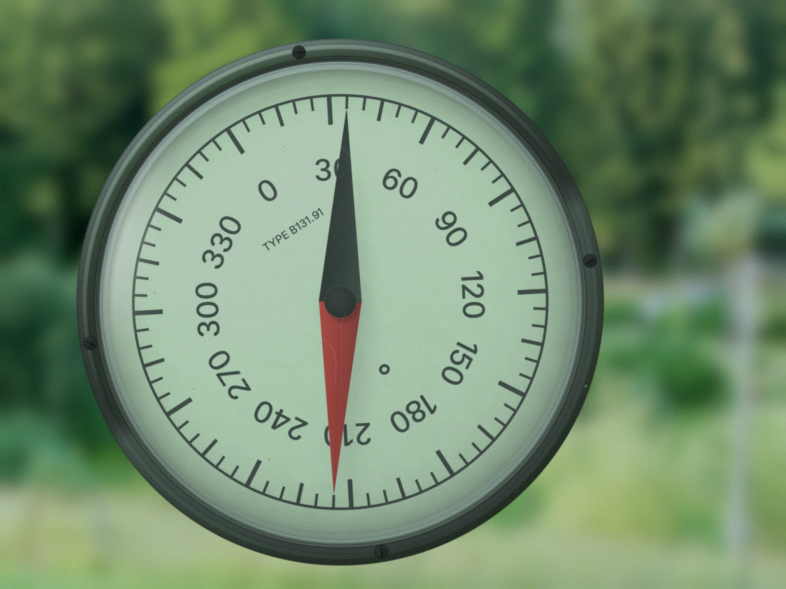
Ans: 215 °
